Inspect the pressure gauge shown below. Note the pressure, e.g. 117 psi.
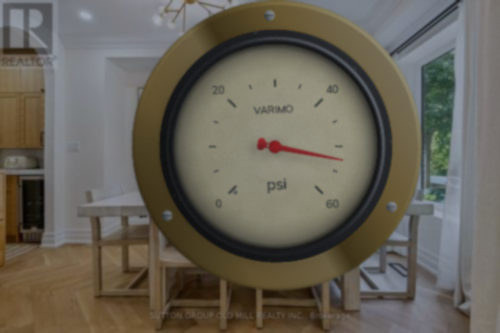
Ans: 52.5 psi
